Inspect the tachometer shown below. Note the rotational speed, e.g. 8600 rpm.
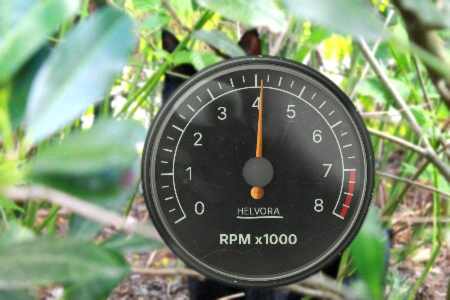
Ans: 4125 rpm
